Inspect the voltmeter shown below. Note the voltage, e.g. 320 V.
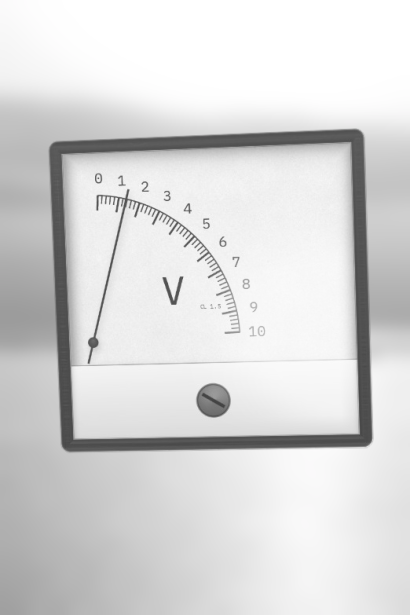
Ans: 1.4 V
